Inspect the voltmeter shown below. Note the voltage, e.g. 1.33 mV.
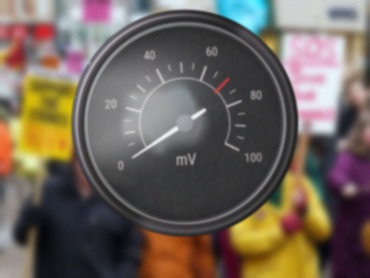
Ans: 0 mV
